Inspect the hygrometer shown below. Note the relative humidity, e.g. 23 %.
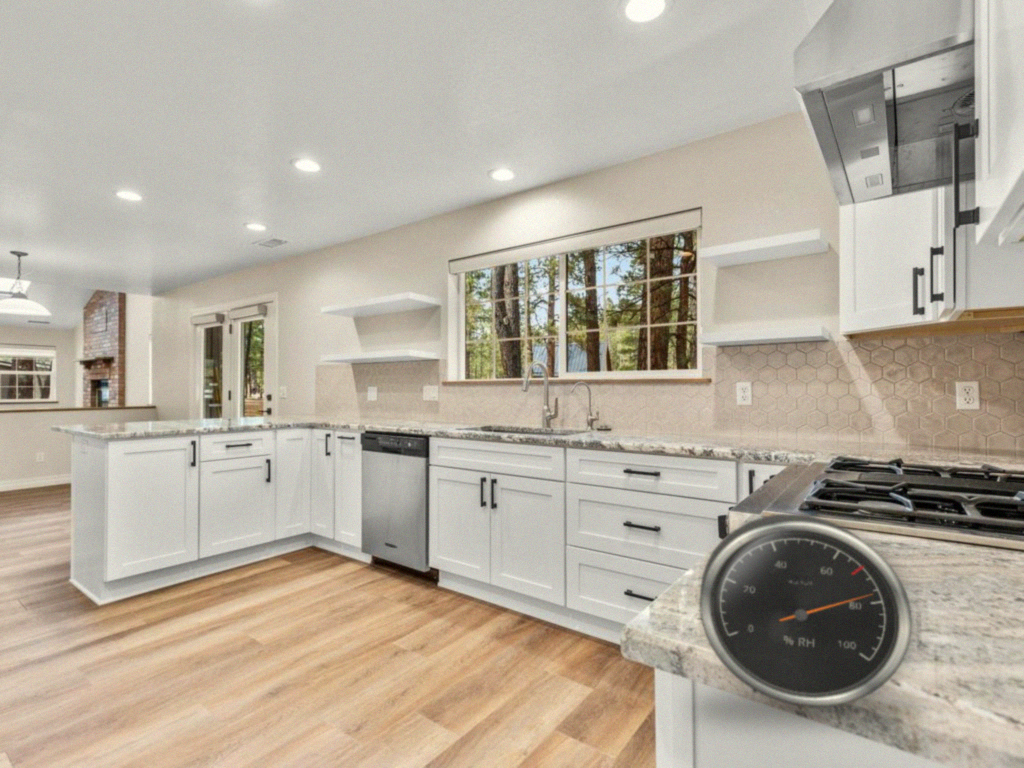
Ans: 76 %
